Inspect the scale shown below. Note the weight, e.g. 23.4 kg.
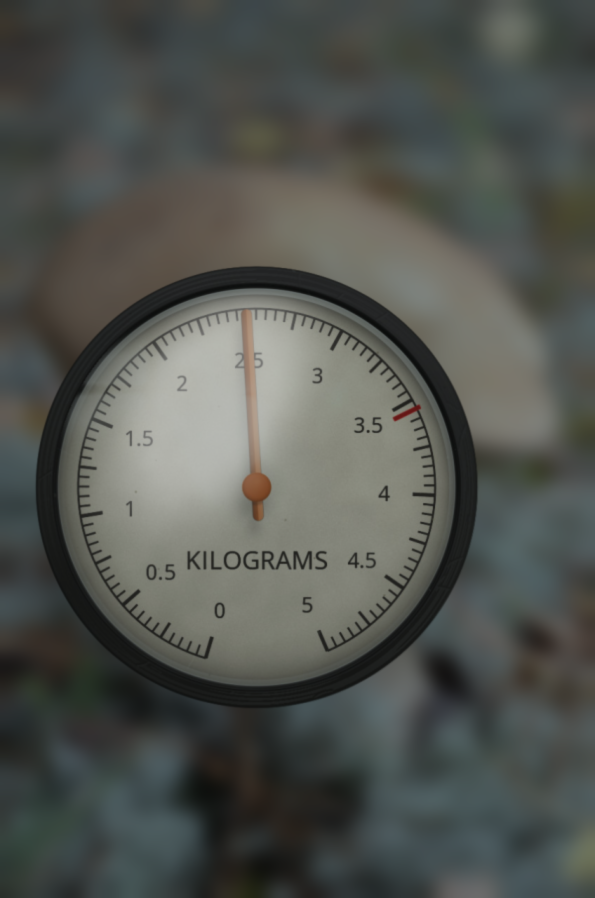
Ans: 2.5 kg
